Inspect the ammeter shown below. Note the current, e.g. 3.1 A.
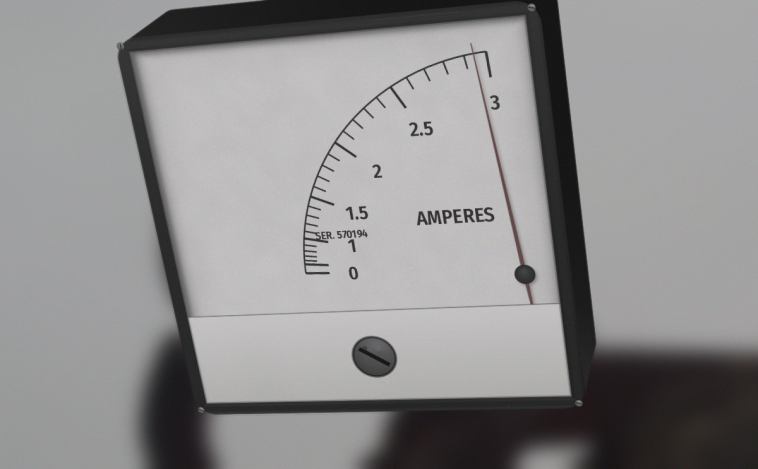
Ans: 2.95 A
